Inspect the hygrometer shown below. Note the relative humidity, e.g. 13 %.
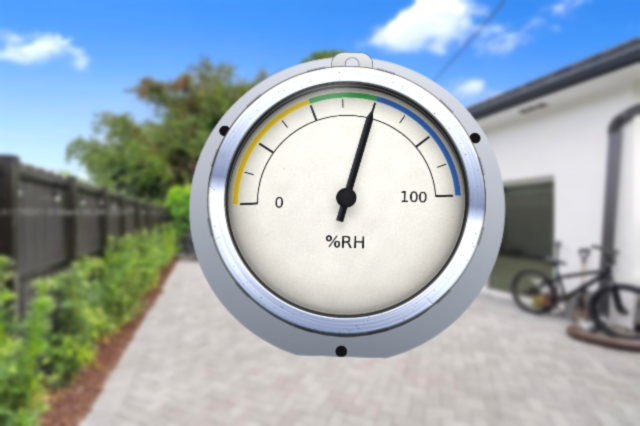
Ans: 60 %
